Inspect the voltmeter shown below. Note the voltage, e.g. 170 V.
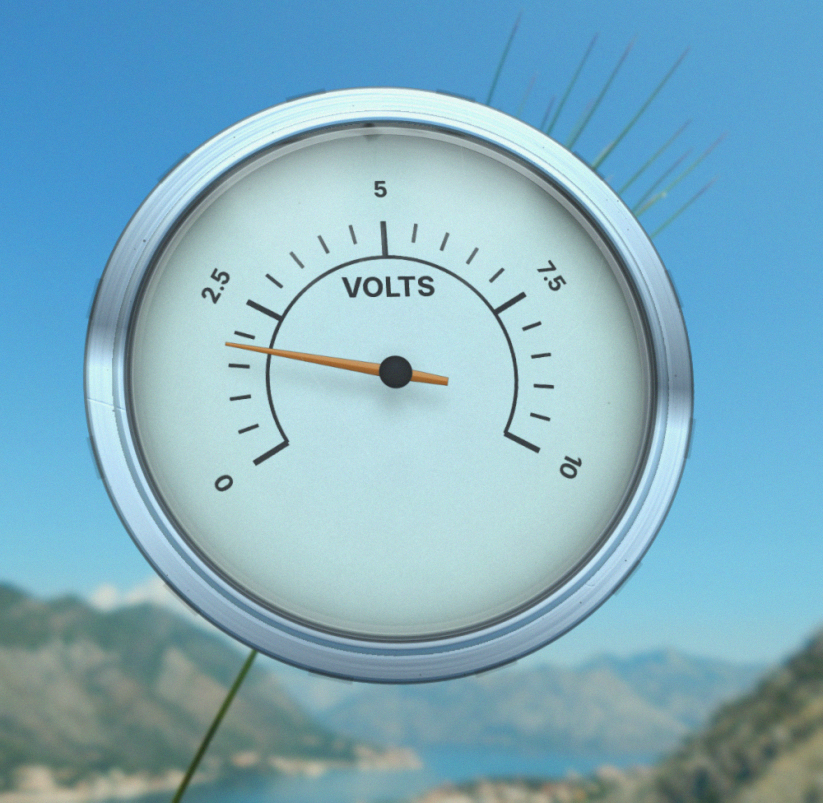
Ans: 1.75 V
